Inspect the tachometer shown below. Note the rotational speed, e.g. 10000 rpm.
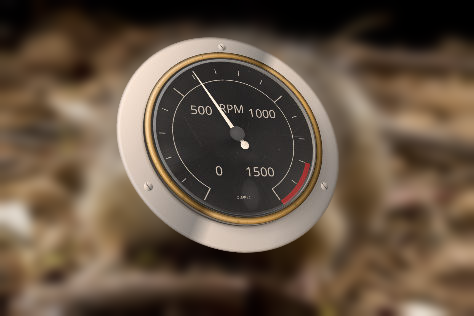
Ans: 600 rpm
